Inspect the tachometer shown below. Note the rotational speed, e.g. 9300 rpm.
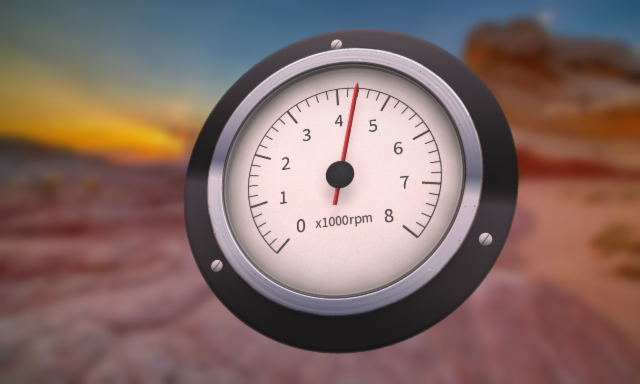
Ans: 4400 rpm
